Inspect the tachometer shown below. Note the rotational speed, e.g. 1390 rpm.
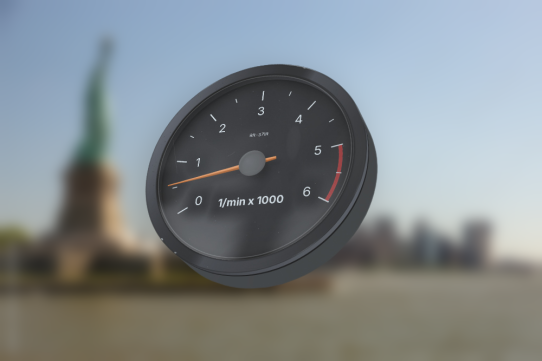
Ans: 500 rpm
